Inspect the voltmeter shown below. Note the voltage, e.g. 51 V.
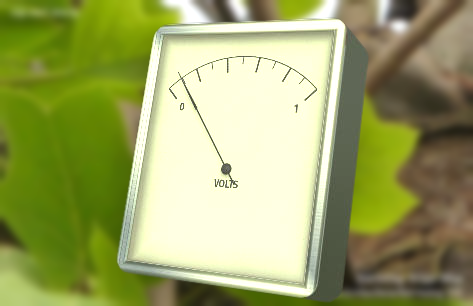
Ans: 0.1 V
